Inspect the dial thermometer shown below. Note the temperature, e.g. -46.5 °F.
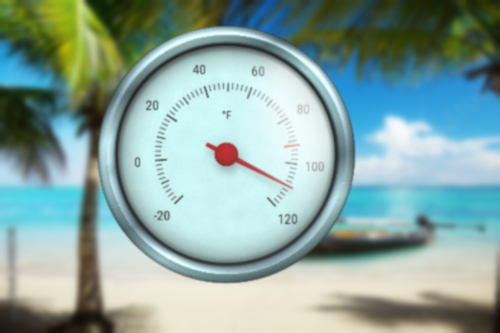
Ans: 110 °F
